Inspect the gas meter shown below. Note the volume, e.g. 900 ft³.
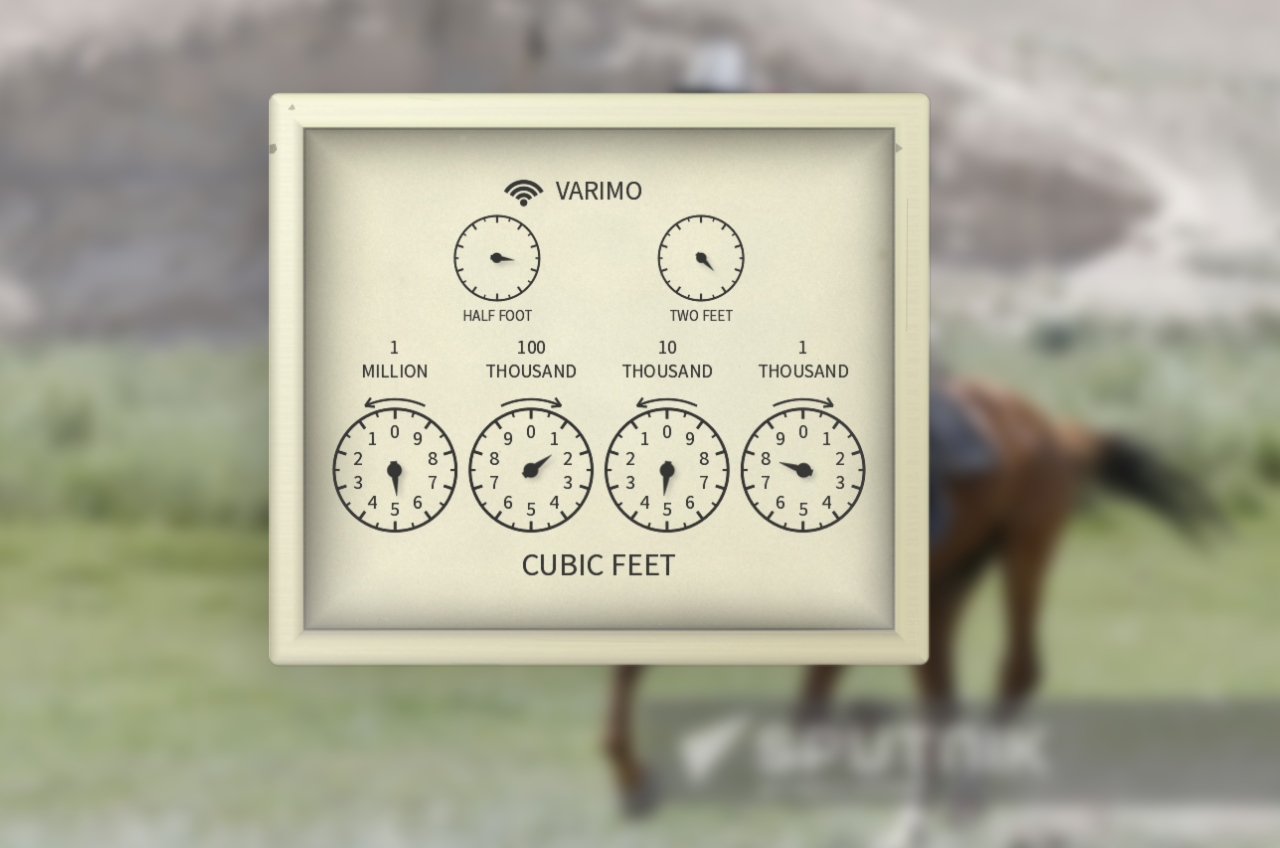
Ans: 514800 ft³
